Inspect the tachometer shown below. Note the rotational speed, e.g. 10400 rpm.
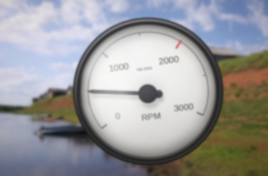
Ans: 500 rpm
